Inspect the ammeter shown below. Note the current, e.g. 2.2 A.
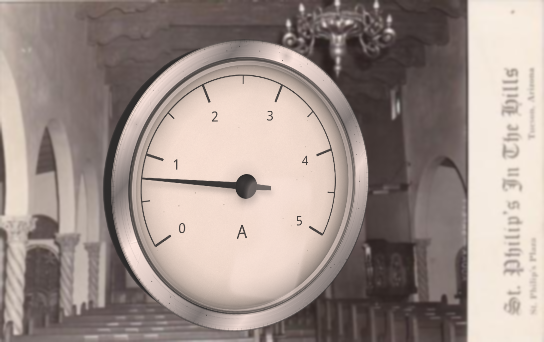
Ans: 0.75 A
